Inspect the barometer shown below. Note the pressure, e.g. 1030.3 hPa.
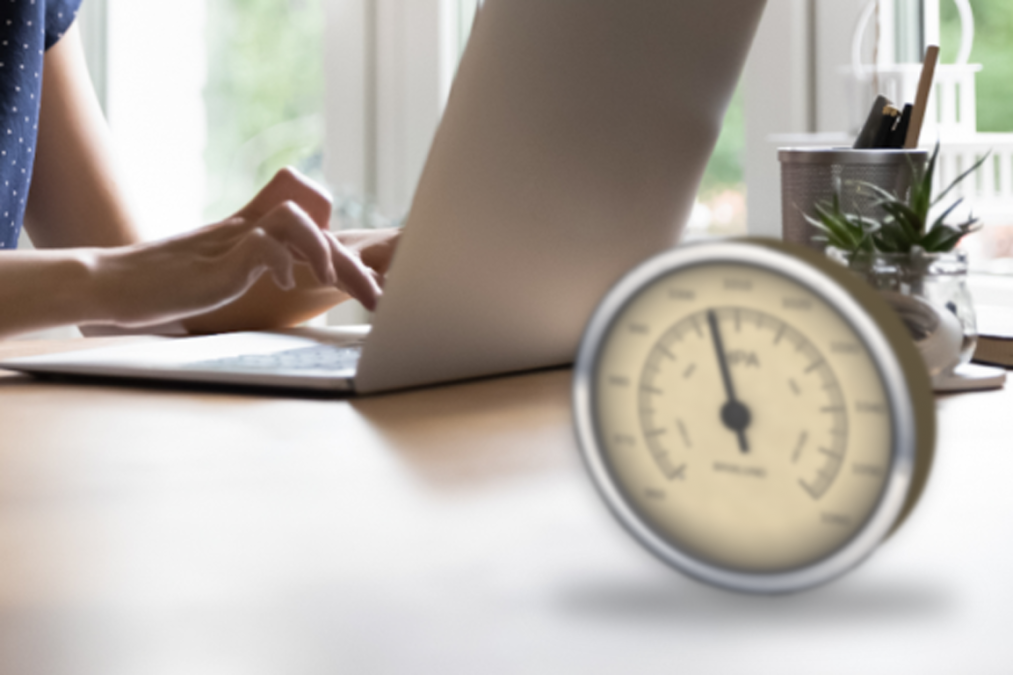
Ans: 1005 hPa
